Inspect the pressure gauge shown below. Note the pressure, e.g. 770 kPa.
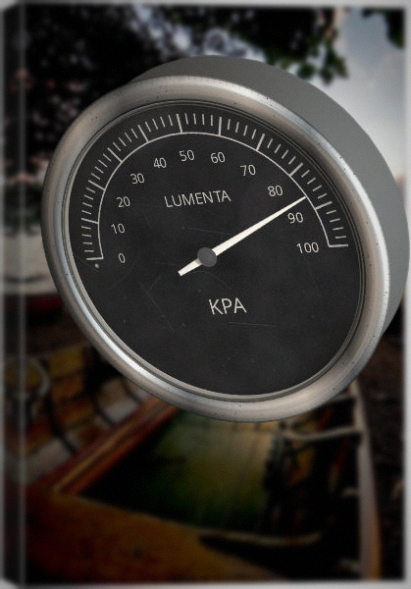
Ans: 86 kPa
